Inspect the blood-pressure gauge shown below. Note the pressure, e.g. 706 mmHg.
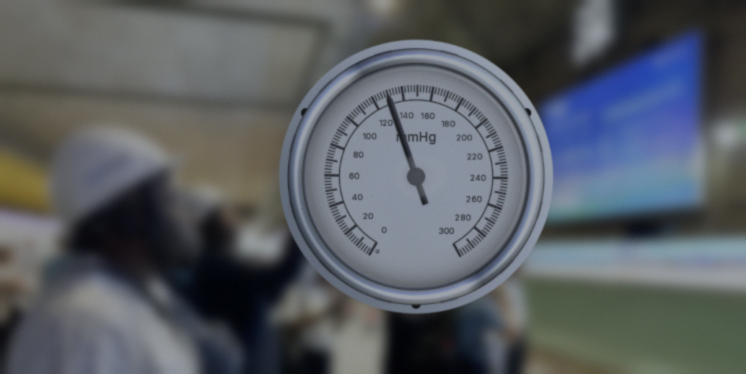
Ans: 130 mmHg
